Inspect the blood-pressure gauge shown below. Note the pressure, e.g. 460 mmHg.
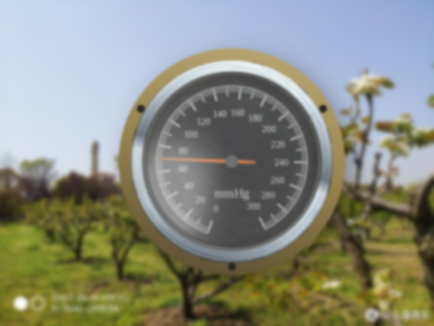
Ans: 70 mmHg
